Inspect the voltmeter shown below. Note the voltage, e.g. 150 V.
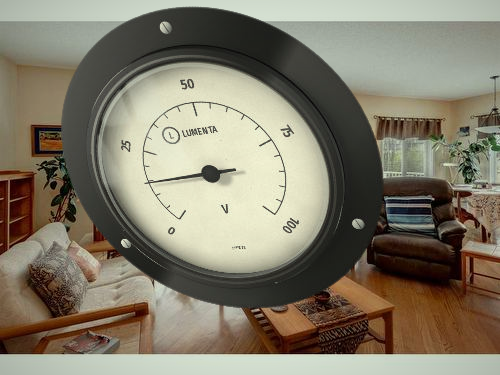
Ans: 15 V
